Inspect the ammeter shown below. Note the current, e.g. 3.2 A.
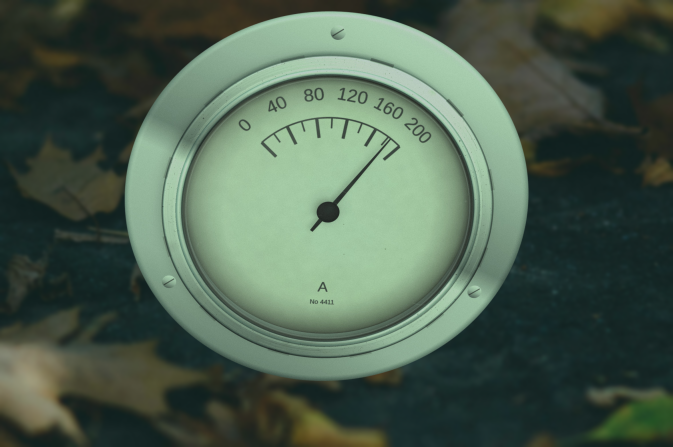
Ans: 180 A
